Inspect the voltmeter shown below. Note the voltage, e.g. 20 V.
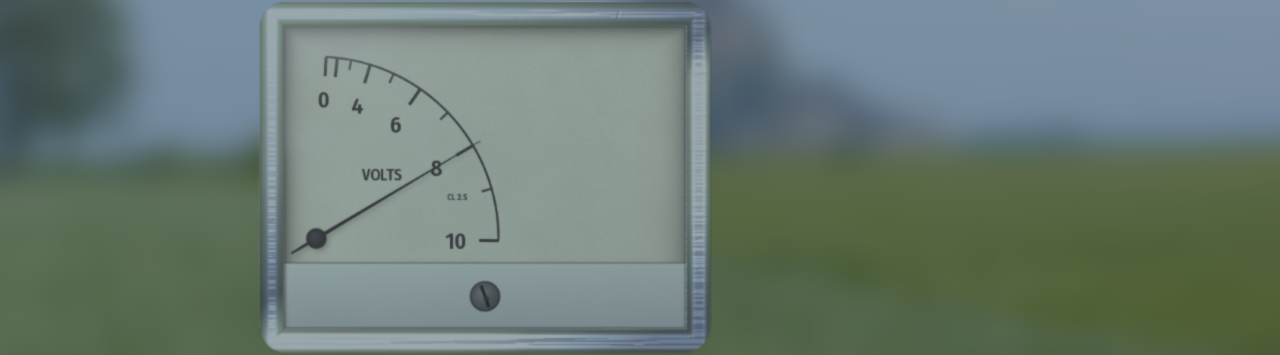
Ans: 8 V
